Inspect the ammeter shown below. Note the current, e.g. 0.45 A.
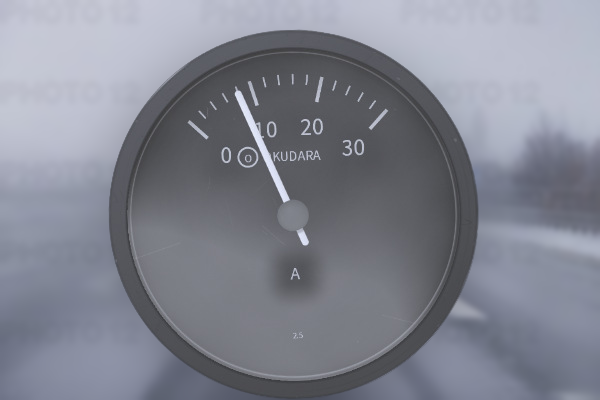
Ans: 8 A
